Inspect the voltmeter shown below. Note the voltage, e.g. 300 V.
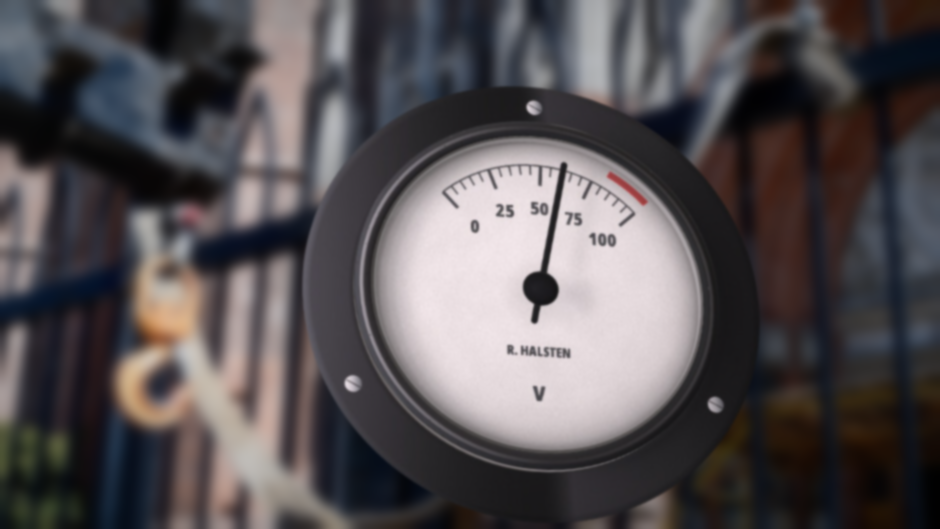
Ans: 60 V
